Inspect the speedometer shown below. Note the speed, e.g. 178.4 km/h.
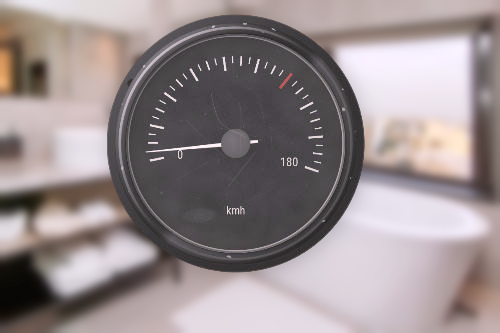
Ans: 5 km/h
